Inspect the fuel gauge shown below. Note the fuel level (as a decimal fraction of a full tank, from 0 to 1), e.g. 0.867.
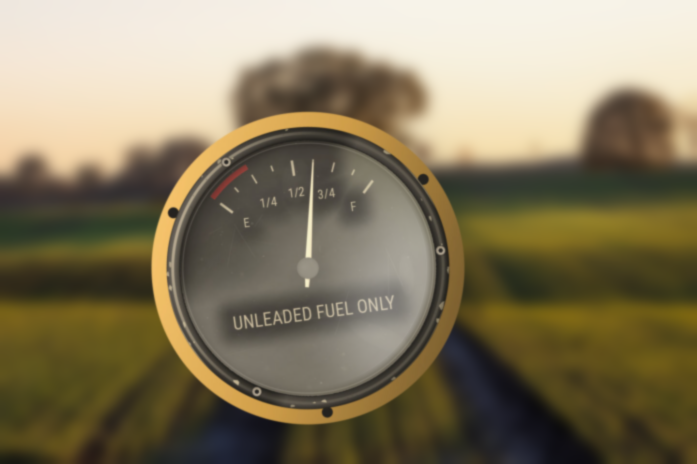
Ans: 0.625
